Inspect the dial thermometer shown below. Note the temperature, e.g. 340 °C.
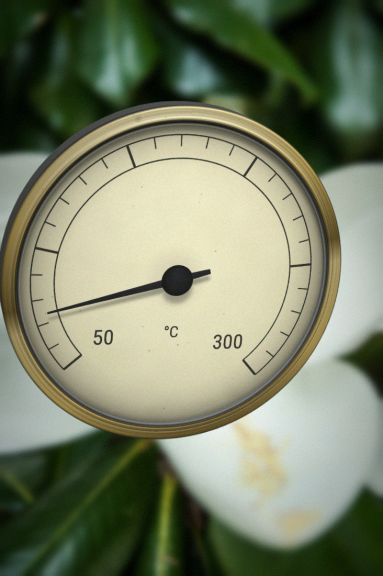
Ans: 75 °C
